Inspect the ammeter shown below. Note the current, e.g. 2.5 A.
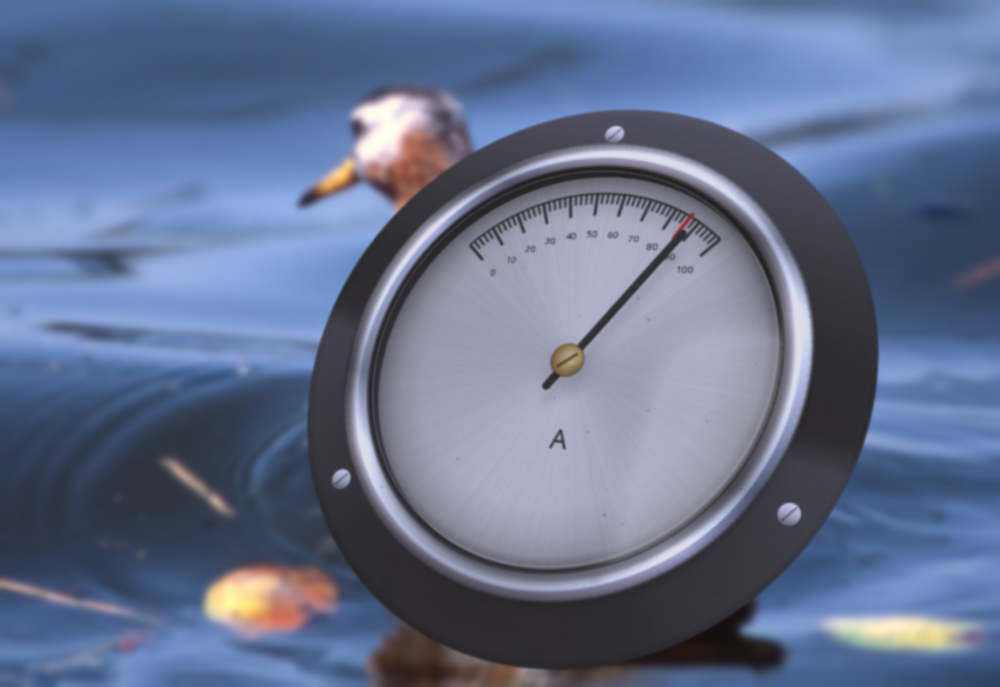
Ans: 90 A
